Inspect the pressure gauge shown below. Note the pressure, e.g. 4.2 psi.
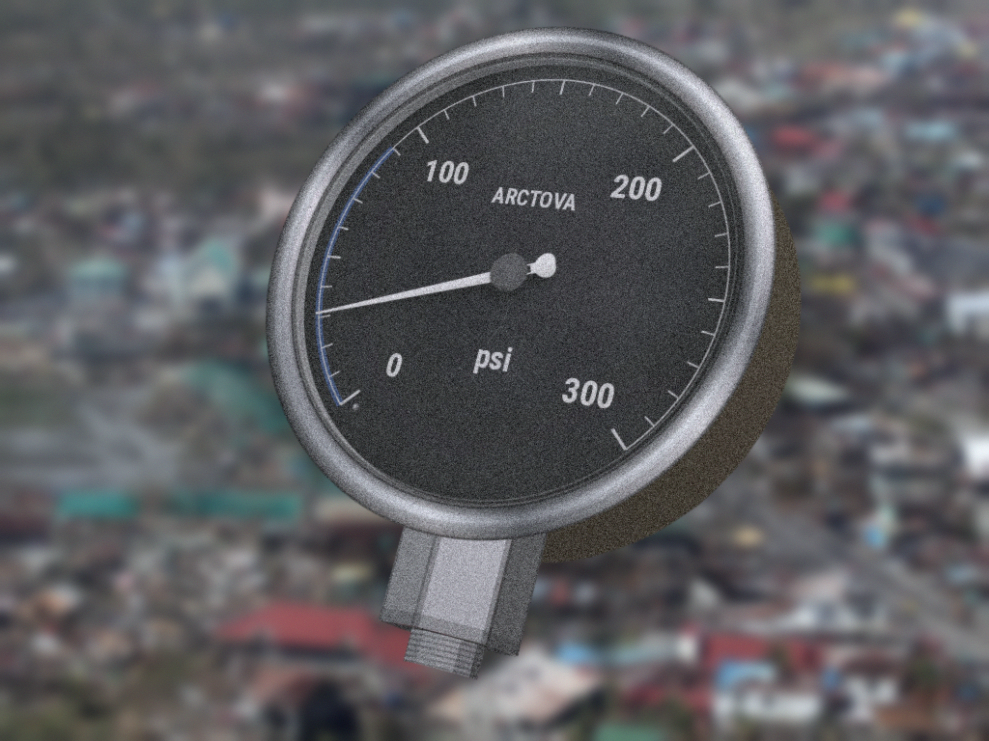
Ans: 30 psi
